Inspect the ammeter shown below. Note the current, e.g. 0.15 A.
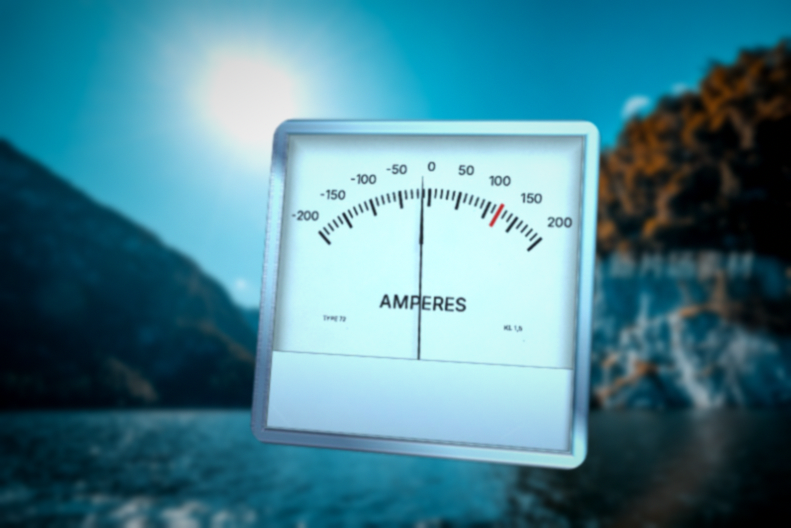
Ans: -10 A
